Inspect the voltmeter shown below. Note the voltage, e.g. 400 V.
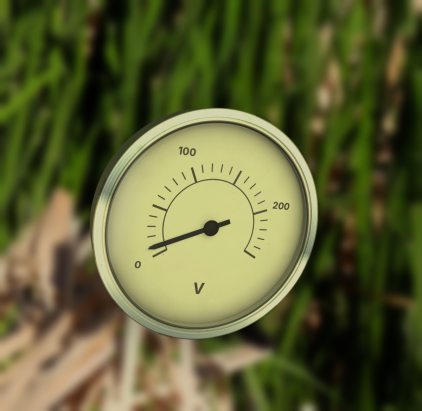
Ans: 10 V
